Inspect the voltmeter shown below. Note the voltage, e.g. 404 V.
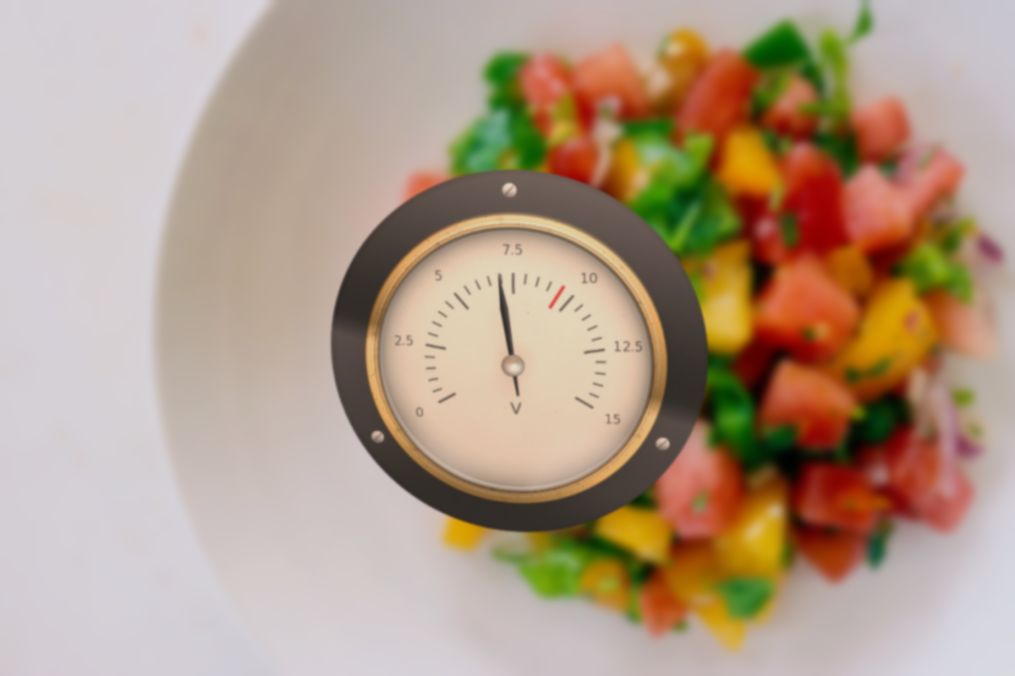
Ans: 7 V
